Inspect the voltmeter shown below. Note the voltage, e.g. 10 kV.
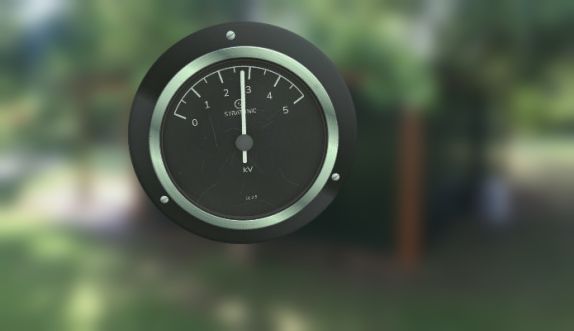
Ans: 2.75 kV
